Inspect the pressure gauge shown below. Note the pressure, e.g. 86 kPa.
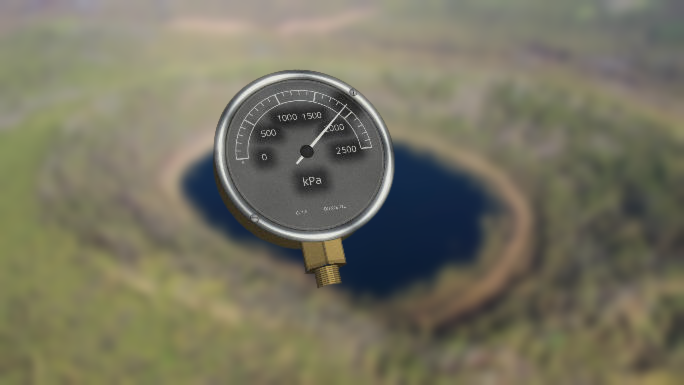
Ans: 1900 kPa
